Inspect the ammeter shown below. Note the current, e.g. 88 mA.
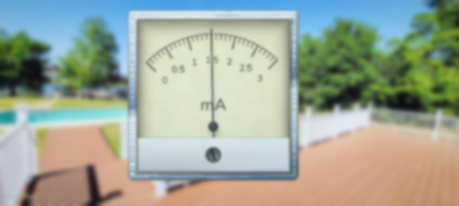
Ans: 1.5 mA
